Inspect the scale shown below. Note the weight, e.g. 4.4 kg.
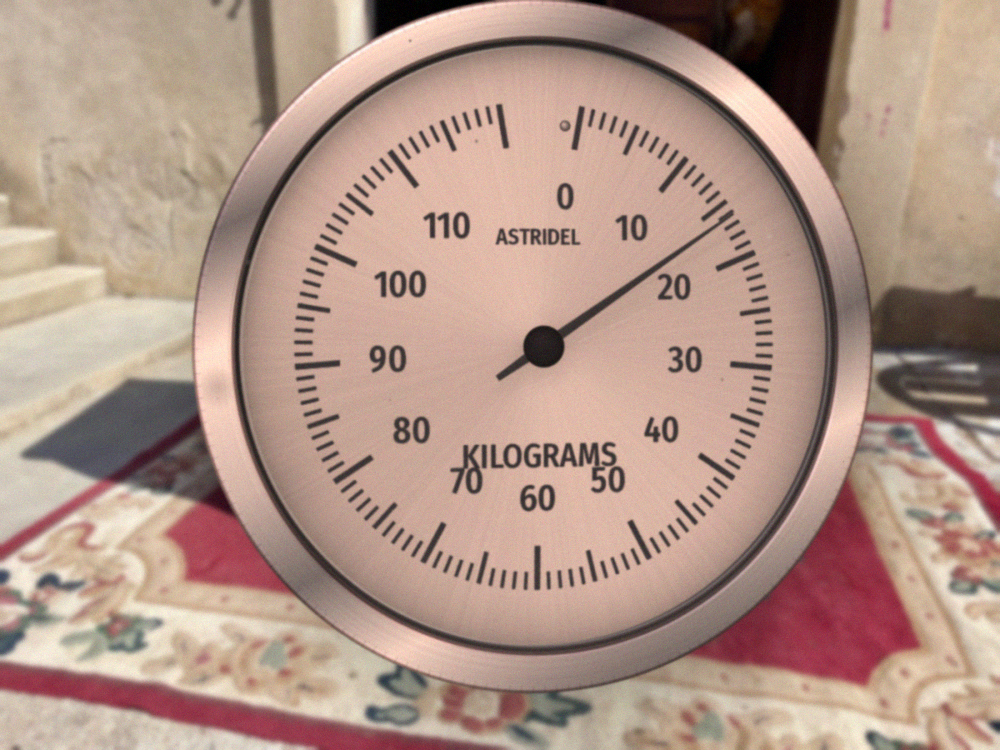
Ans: 16 kg
